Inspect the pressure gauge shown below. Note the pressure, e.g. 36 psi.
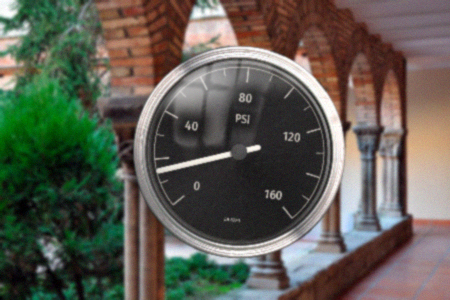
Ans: 15 psi
